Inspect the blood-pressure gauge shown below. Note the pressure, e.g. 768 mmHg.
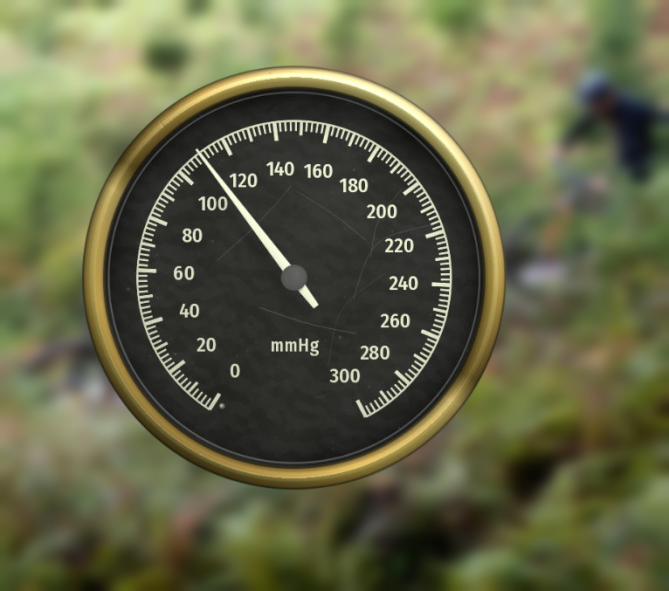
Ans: 110 mmHg
